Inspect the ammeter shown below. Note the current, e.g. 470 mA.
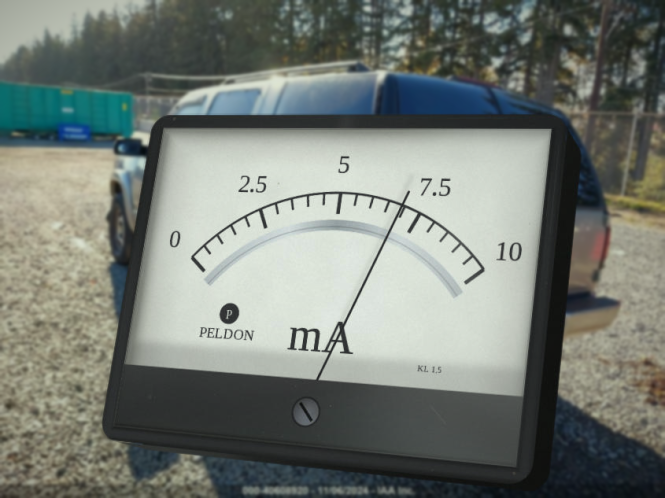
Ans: 7 mA
